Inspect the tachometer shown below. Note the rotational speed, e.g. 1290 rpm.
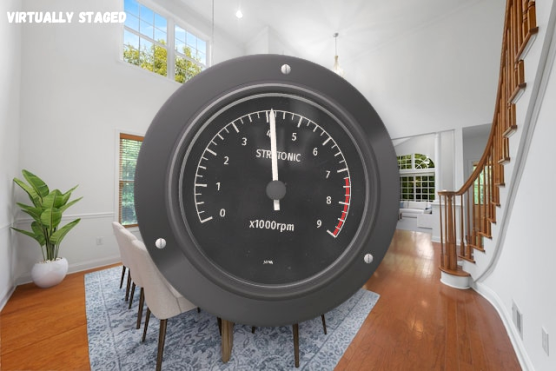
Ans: 4125 rpm
